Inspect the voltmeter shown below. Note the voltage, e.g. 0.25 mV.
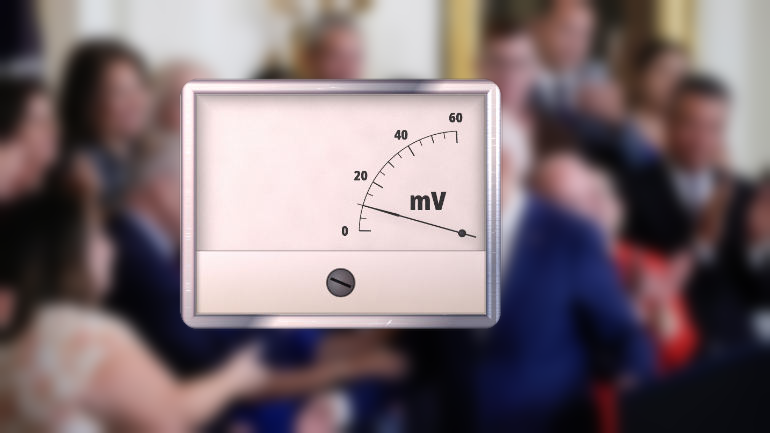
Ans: 10 mV
